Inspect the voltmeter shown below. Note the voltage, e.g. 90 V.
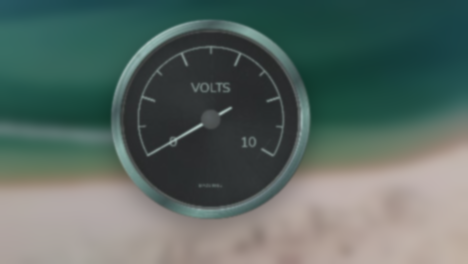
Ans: 0 V
